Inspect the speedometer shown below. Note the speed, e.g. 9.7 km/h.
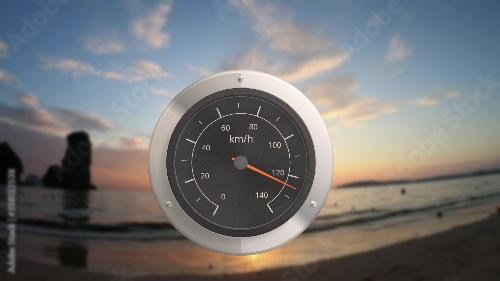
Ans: 125 km/h
